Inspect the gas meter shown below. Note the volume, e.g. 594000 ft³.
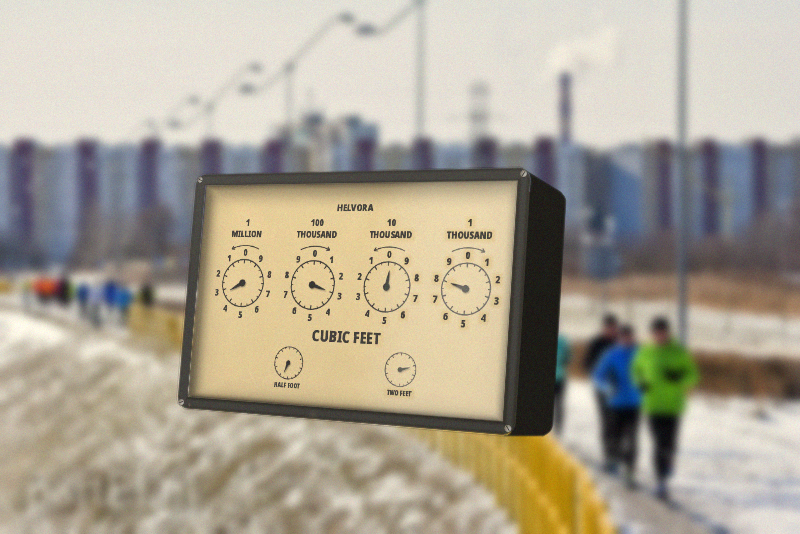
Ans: 329800 ft³
